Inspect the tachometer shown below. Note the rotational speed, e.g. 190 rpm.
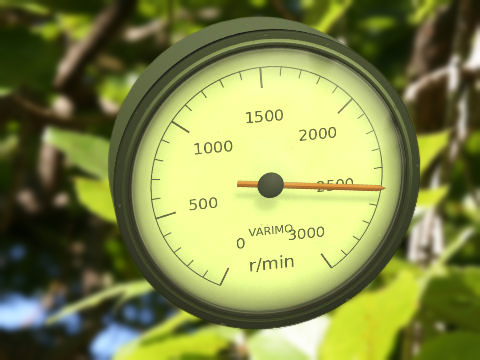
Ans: 2500 rpm
